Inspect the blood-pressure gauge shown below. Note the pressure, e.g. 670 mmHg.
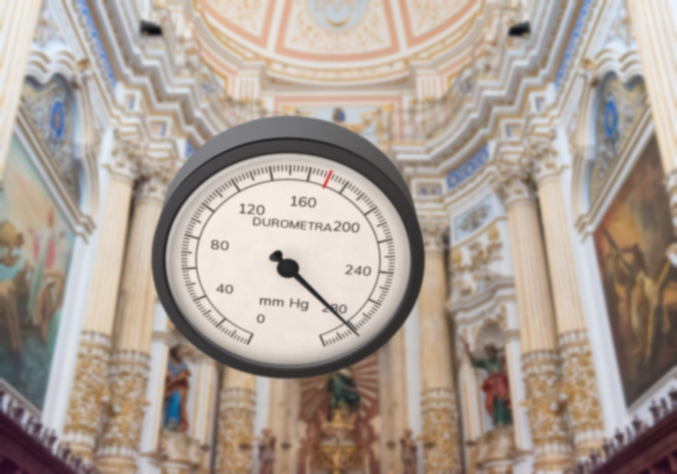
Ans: 280 mmHg
